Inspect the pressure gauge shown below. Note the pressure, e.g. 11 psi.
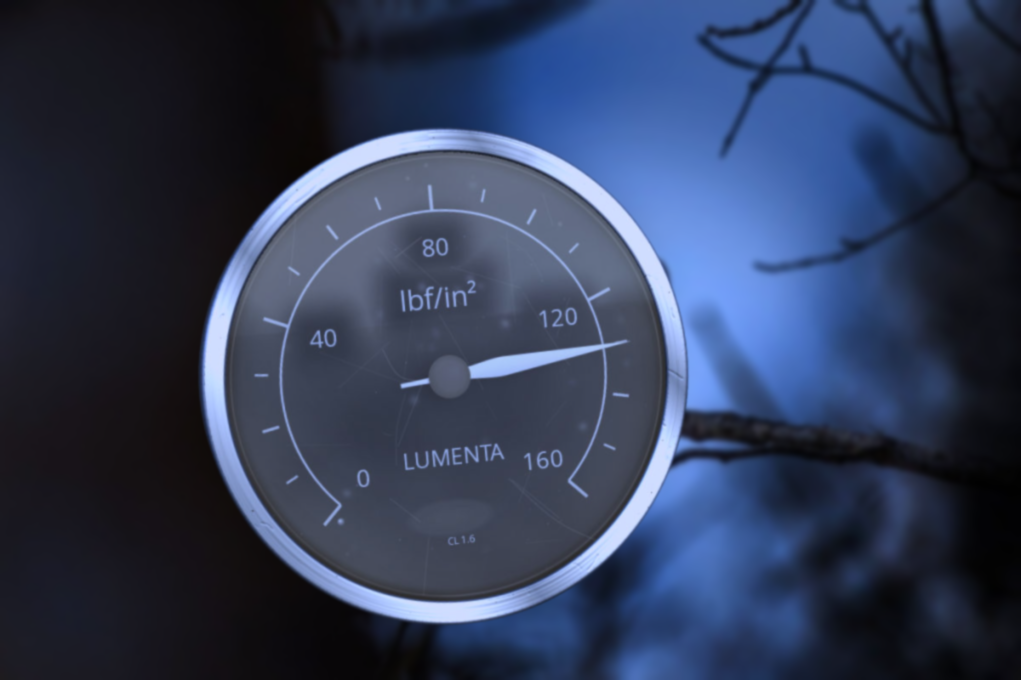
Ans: 130 psi
